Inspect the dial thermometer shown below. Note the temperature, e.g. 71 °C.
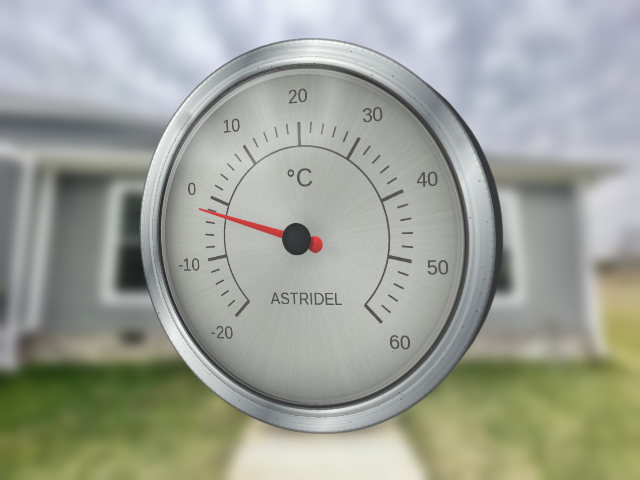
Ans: -2 °C
